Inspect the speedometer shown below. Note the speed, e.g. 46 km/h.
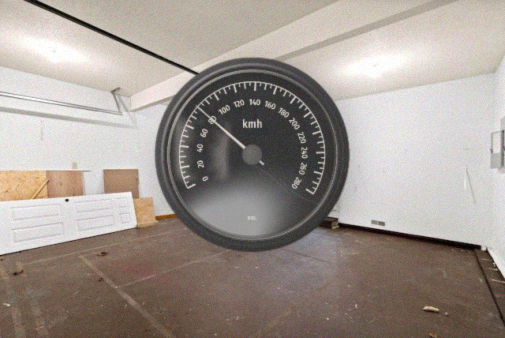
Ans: 80 km/h
